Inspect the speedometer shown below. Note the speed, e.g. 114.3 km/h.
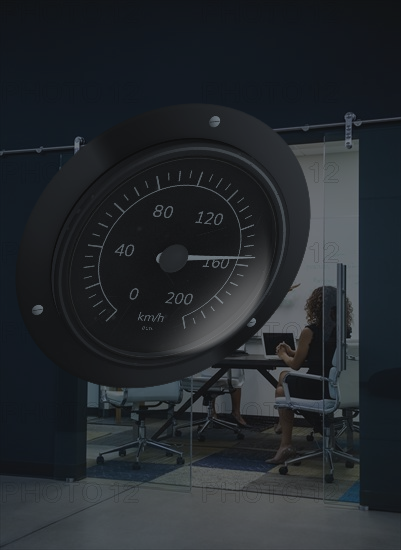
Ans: 155 km/h
